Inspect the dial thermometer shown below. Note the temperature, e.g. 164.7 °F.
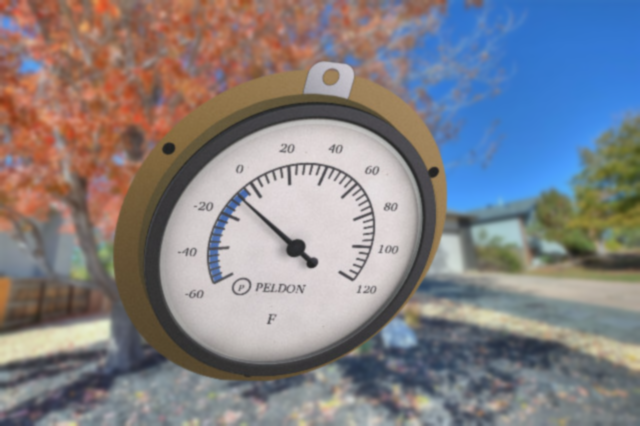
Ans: -8 °F
